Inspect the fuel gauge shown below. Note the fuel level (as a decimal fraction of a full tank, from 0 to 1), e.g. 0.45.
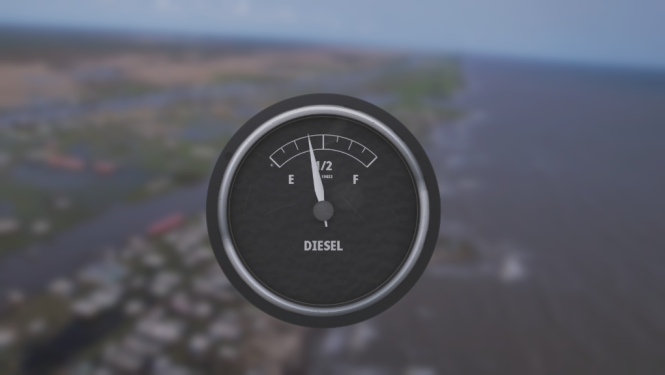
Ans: 0.375
